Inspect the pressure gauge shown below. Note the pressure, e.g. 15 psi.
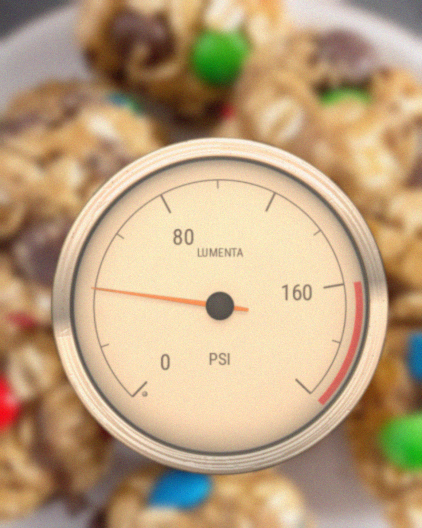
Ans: 40 psi
